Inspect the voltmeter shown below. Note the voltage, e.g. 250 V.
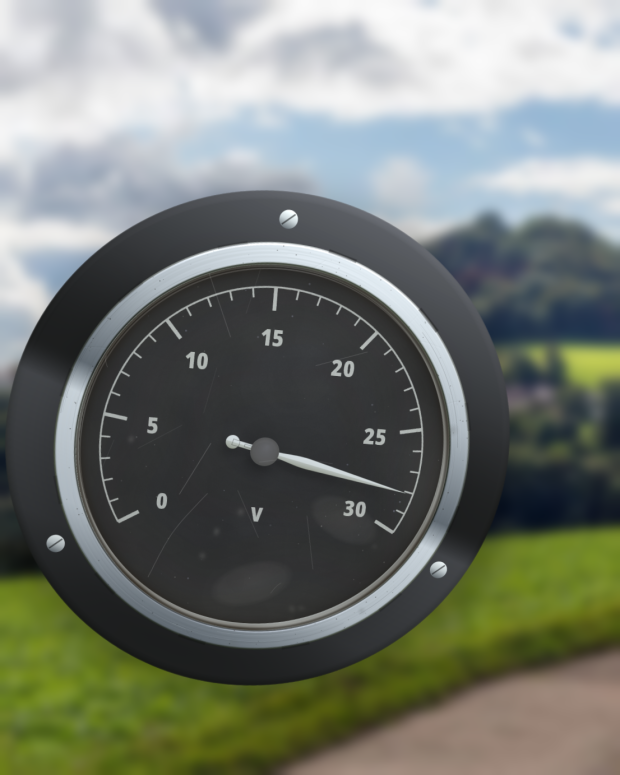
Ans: 28 V
